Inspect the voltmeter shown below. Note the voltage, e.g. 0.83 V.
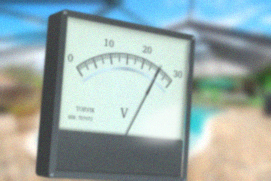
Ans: 25 V
